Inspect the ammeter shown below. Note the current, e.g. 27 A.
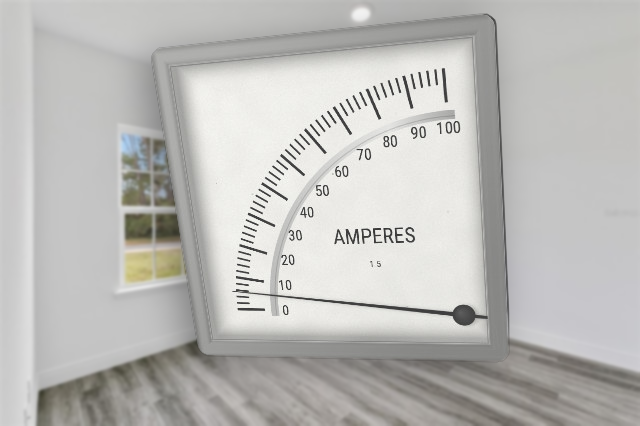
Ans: 6 A
